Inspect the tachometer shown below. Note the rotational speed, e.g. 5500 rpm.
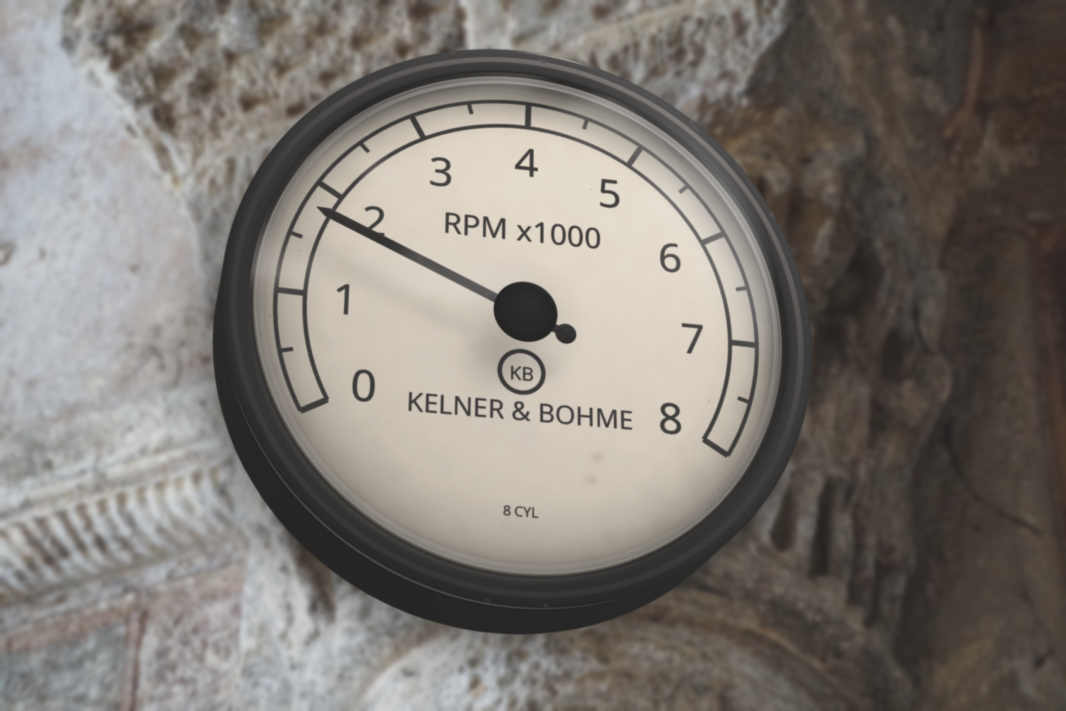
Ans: 1750 rpm
